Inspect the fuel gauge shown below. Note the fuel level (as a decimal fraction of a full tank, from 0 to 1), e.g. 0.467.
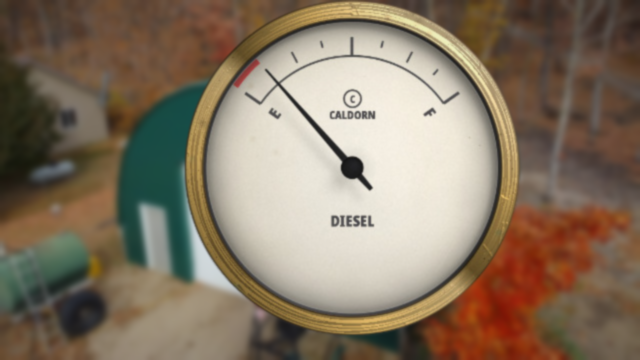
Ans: 0.125
